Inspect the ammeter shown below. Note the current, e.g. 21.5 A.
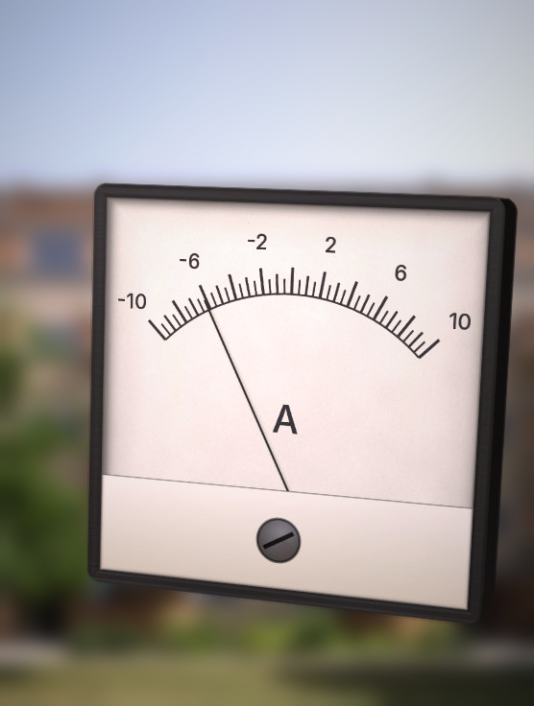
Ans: -6 A
